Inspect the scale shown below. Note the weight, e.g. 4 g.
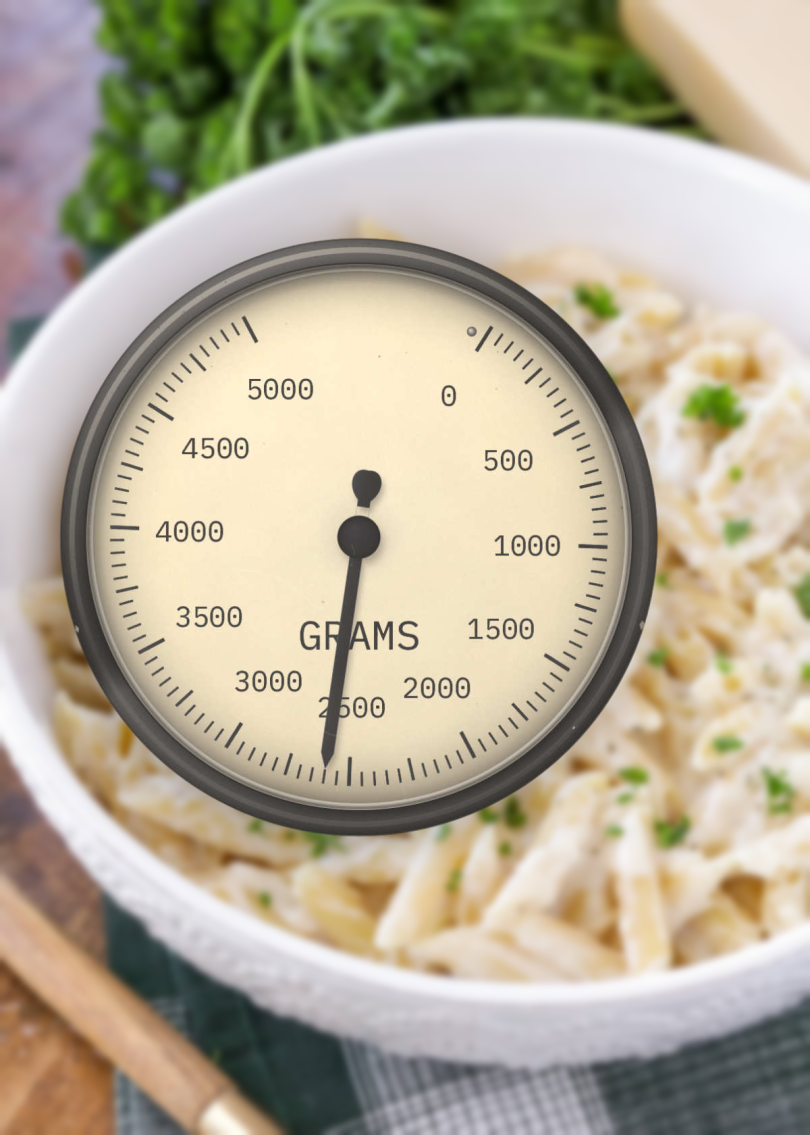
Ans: 2600 g
